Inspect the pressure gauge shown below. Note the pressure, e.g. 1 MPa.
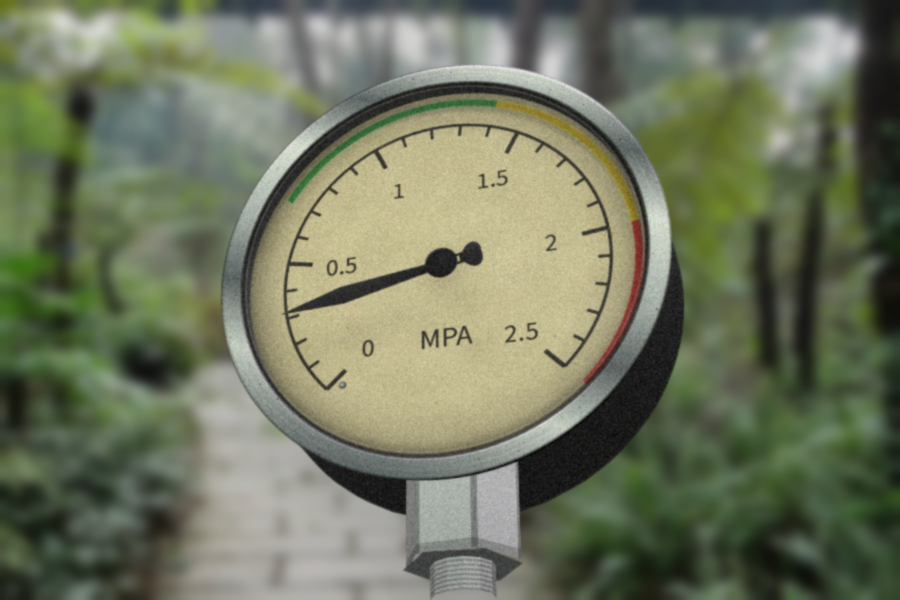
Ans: 0.3 MPa
